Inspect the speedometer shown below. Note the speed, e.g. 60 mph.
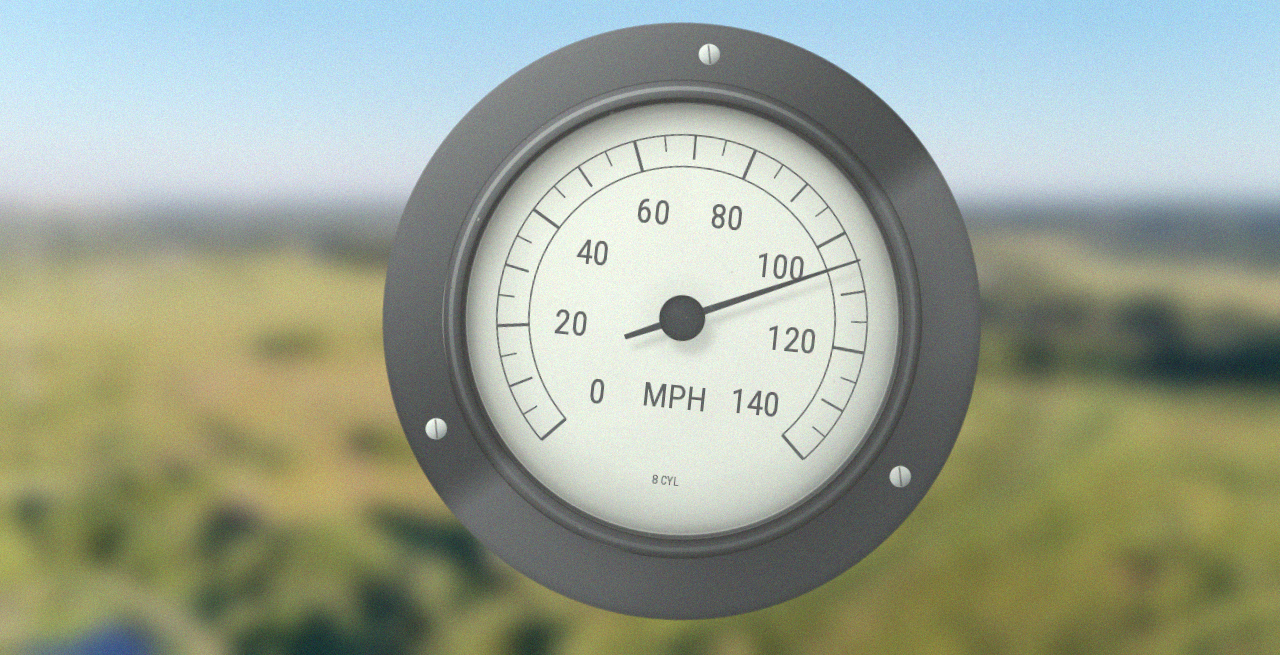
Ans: 105 mph
